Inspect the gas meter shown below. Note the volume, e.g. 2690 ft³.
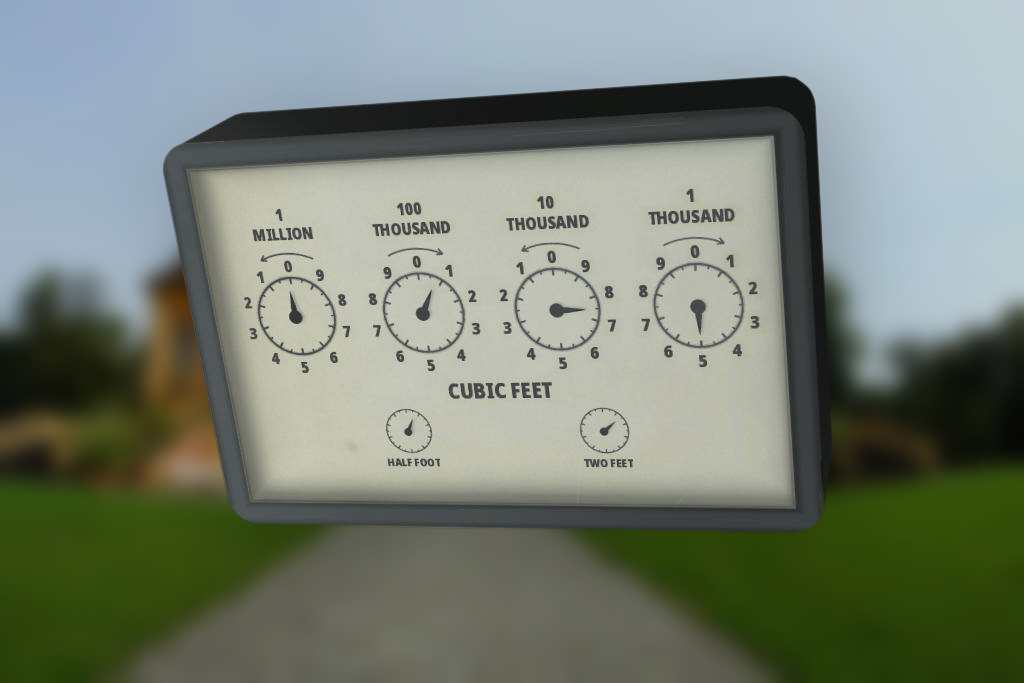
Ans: 7500 ft³
